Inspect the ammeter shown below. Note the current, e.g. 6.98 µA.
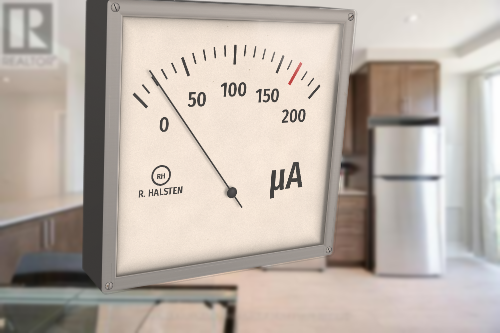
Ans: 20 µA
